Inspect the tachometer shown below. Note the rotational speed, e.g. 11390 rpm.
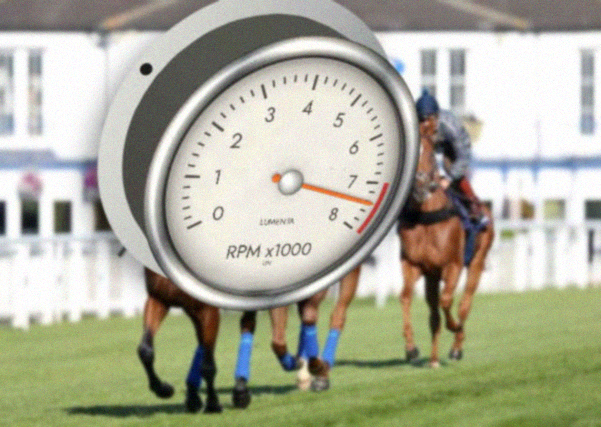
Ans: 7400 rpm
